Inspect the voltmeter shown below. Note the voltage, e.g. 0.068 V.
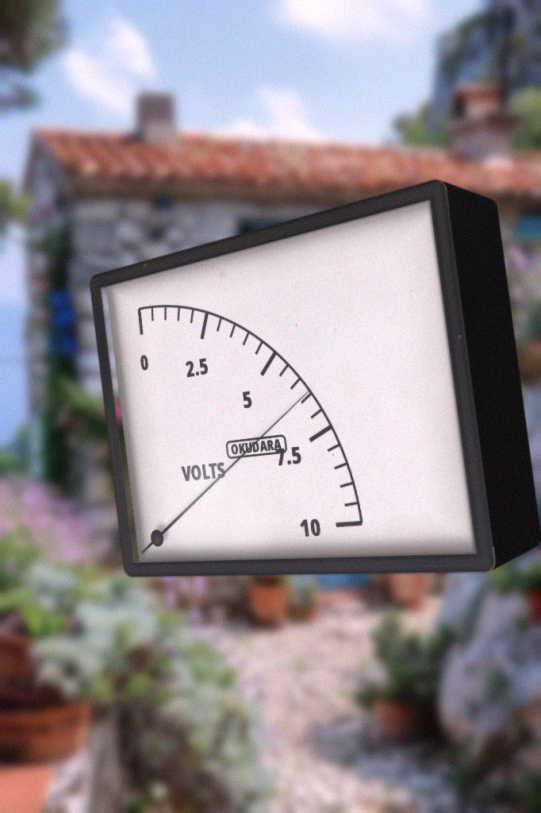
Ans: 6.5 V
